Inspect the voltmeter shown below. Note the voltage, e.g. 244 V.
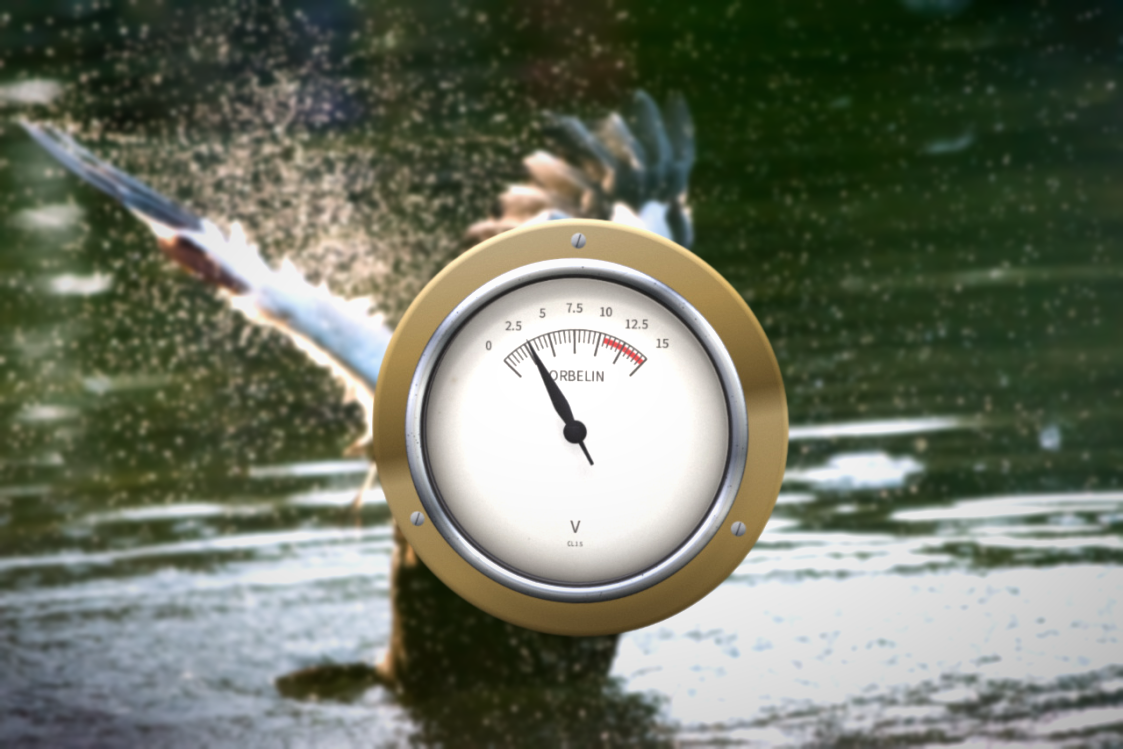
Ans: 3 V
